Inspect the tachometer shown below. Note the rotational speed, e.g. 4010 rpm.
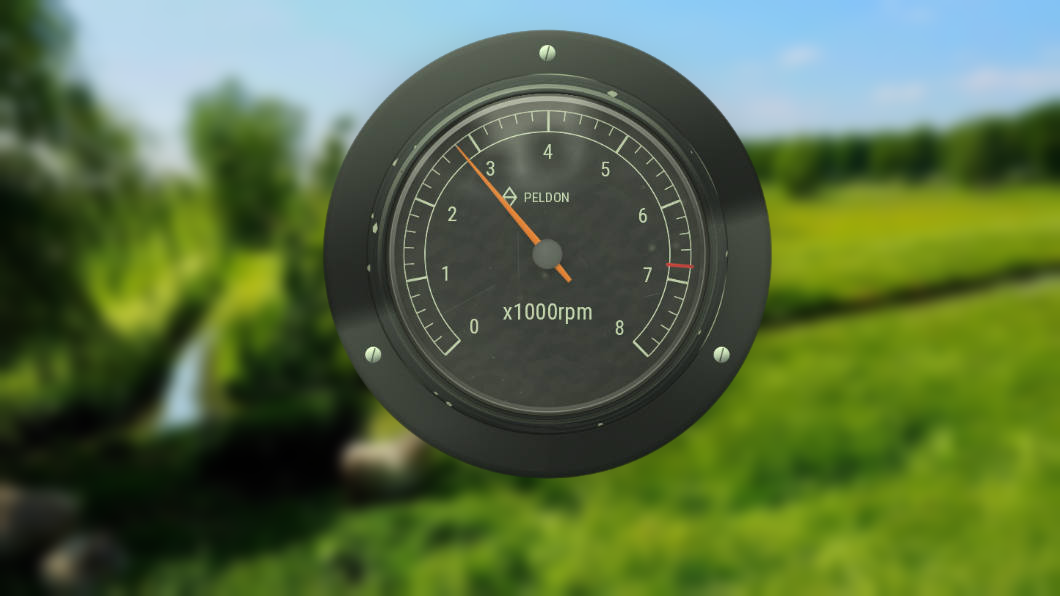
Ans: 2800 rpm
